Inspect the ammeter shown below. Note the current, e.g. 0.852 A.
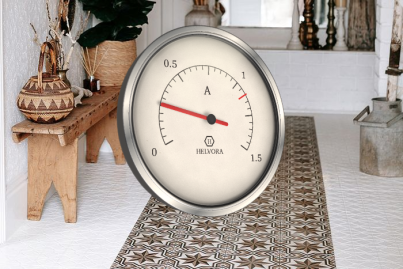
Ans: 0.25 A
